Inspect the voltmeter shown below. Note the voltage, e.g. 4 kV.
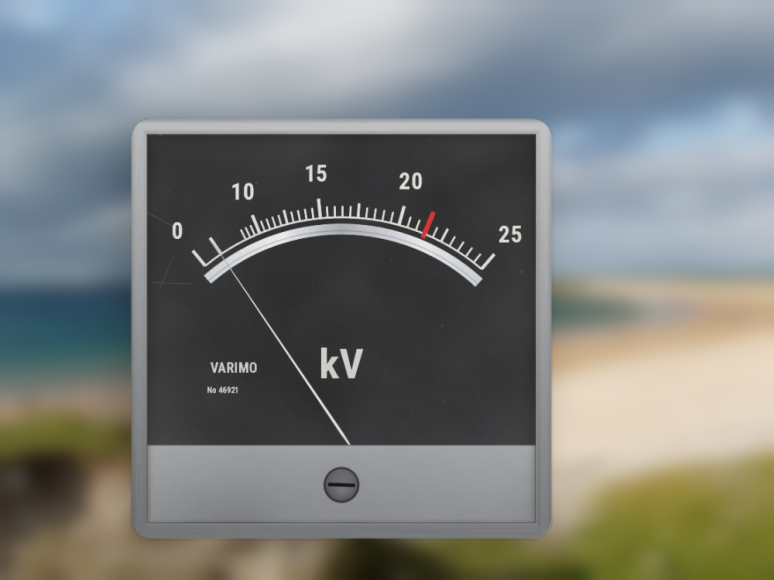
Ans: 5 kV
